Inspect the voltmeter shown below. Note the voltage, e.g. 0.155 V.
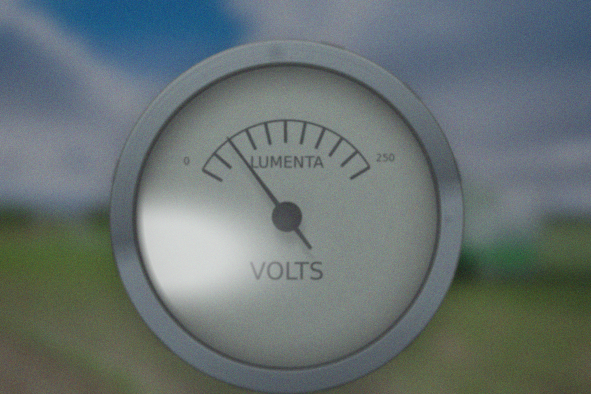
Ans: 50 V
